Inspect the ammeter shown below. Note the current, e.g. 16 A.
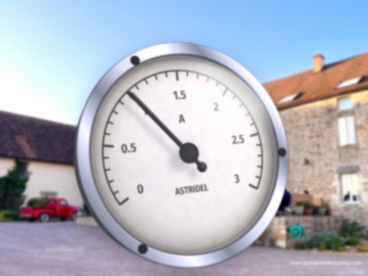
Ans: 1 A
